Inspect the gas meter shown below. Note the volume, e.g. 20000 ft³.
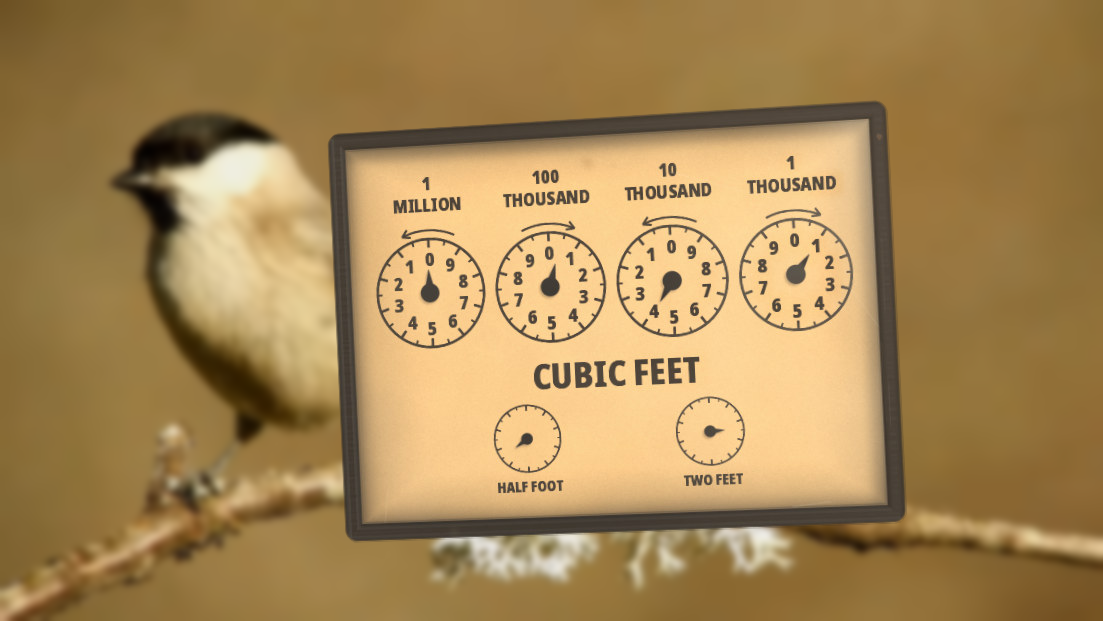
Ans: 4100 ft³
